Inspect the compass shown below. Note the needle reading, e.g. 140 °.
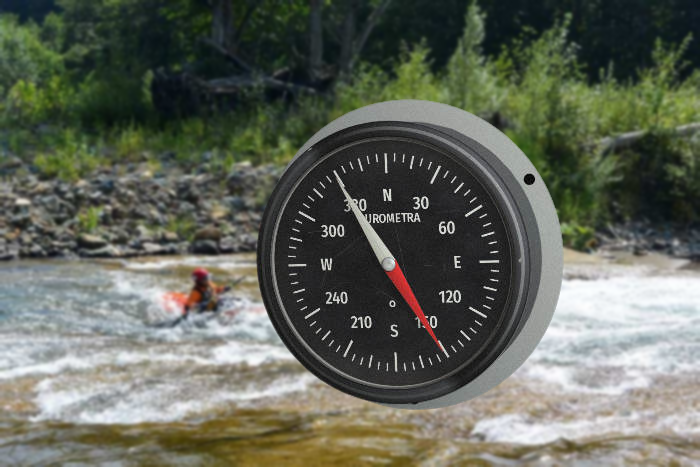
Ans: 150 °
